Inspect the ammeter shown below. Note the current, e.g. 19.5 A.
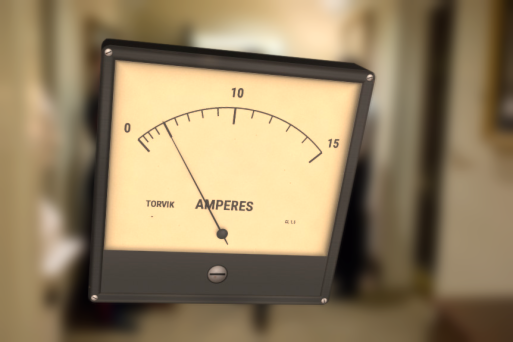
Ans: 5 A
